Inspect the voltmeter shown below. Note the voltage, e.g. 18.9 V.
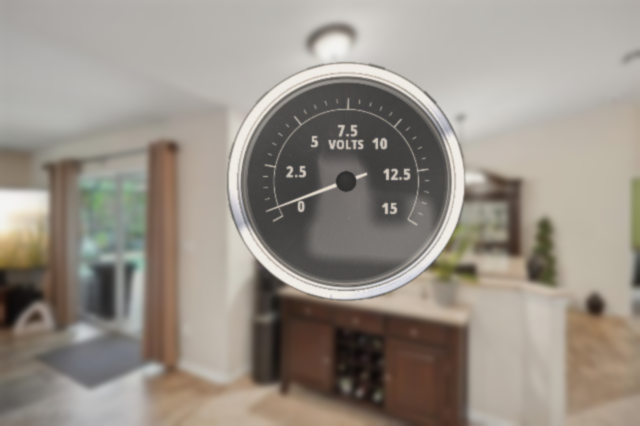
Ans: 0.5 V
